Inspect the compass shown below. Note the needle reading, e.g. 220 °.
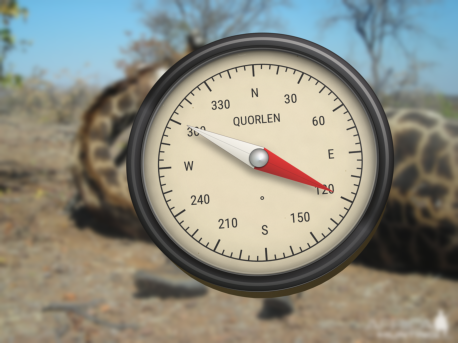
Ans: 120 °
